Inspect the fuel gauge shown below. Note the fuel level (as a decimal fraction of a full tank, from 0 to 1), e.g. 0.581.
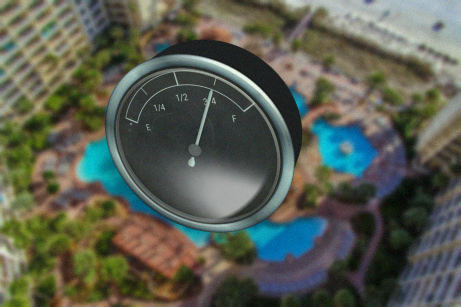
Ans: 0.75
